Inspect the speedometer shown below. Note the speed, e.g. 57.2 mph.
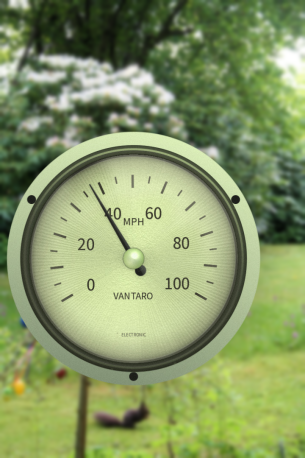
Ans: 37.5 mph
